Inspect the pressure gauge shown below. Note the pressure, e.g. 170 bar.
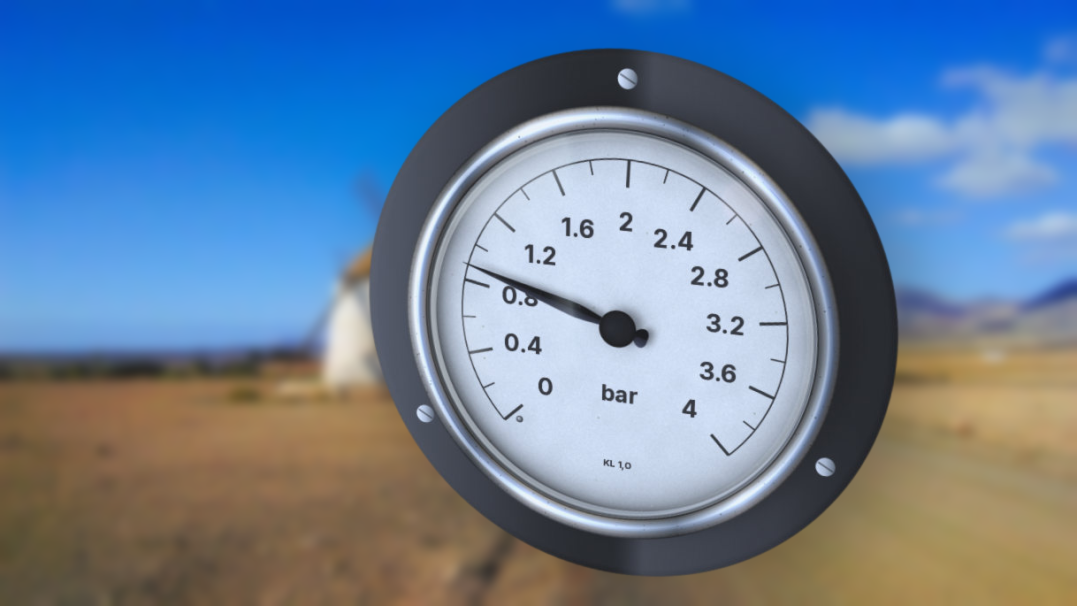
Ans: 0.9 bar
